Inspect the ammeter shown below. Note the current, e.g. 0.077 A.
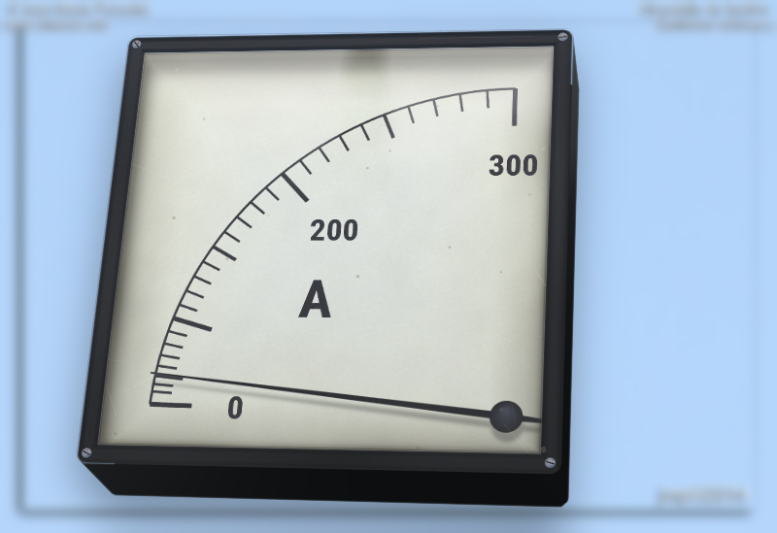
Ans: 50 A
